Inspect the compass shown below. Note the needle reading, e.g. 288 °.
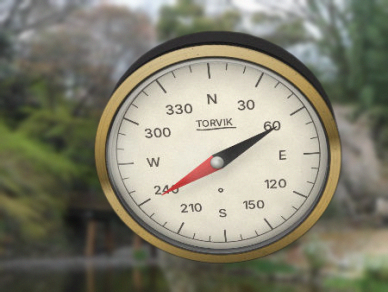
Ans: 240 °
